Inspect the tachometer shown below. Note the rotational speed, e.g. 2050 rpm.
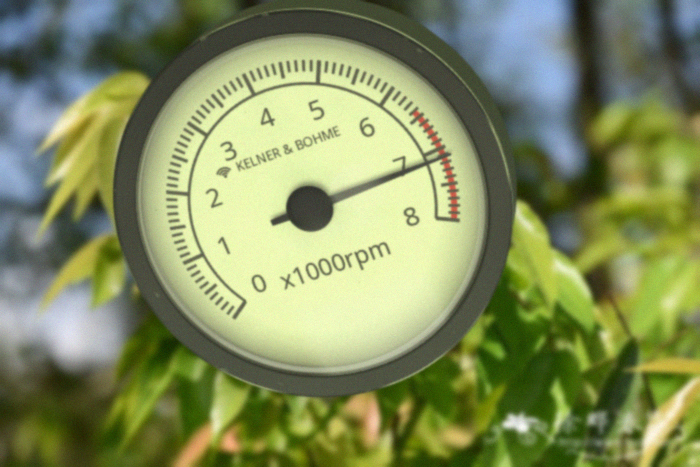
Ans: 7100 rpm
